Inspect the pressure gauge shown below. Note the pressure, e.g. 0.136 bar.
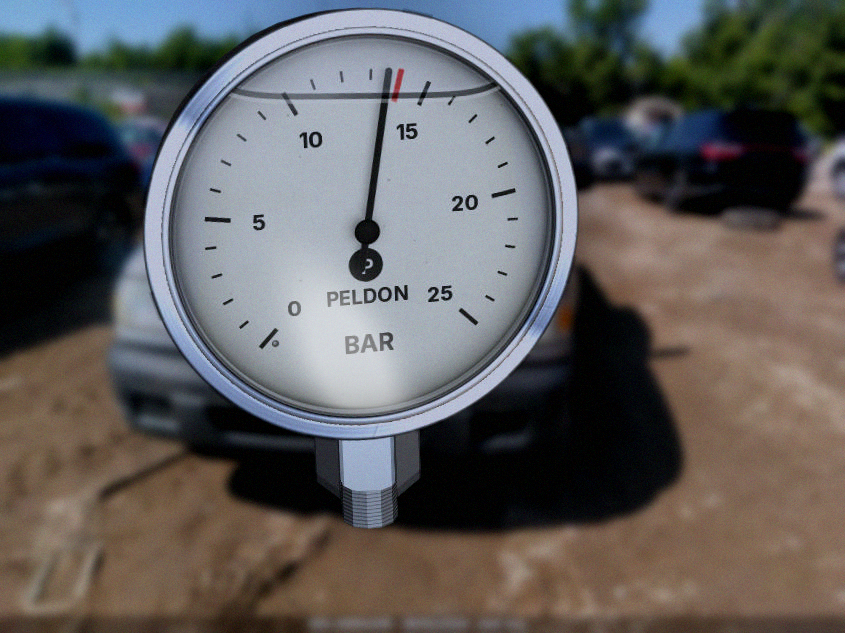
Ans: 13.5 bar
